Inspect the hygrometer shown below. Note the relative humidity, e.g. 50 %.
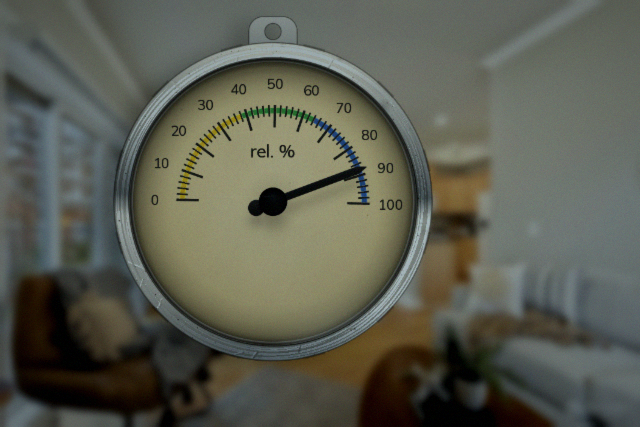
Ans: 88 %
